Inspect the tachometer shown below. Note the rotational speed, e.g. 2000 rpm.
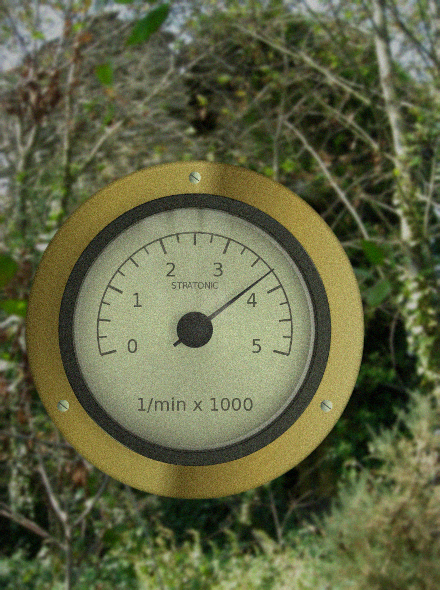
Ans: 3750 rpm
